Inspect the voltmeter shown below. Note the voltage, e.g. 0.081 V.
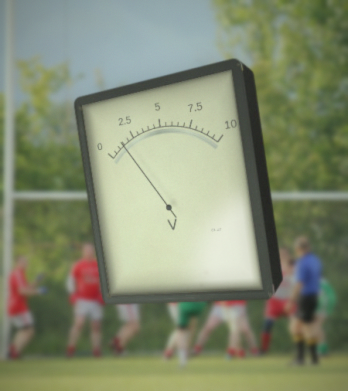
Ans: 1.5 V
